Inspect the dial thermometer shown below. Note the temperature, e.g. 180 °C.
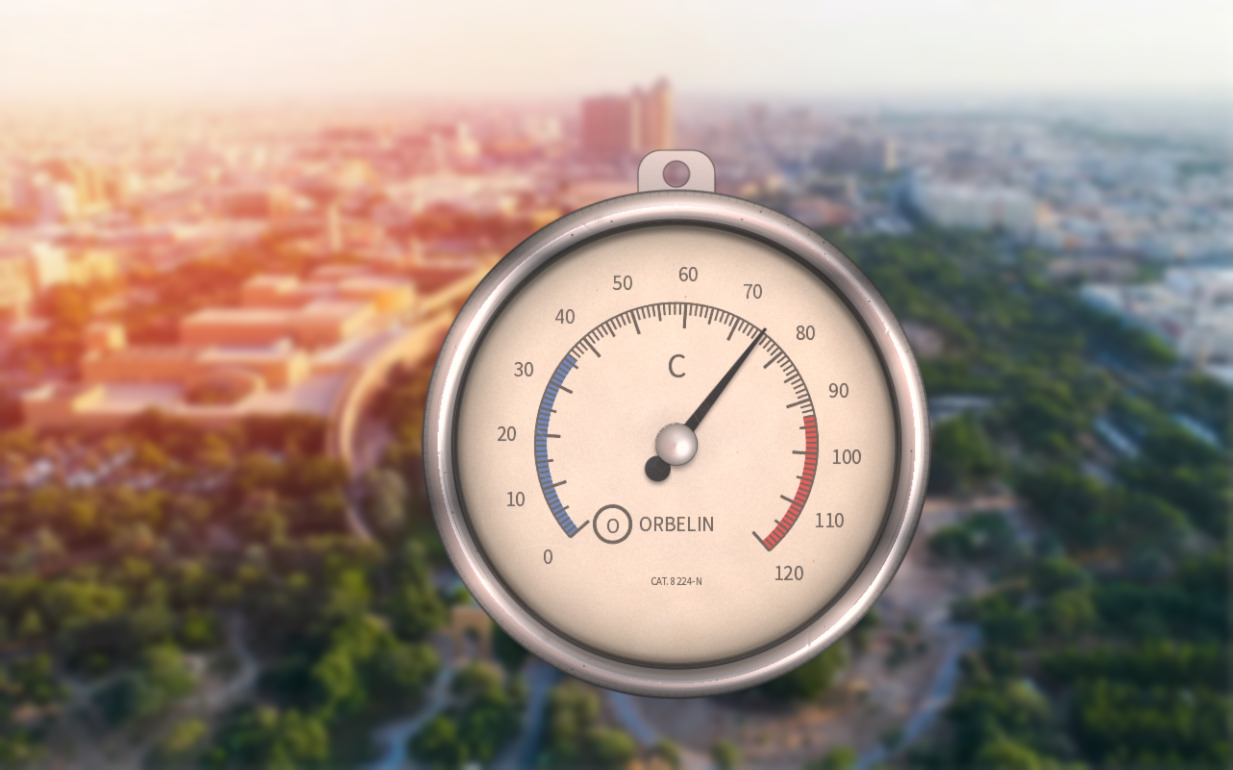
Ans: 75 °C
